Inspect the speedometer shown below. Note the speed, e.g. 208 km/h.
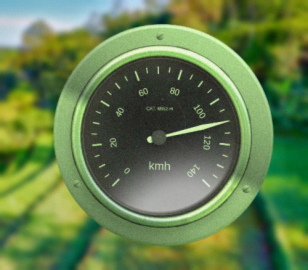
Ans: 110 km/h
